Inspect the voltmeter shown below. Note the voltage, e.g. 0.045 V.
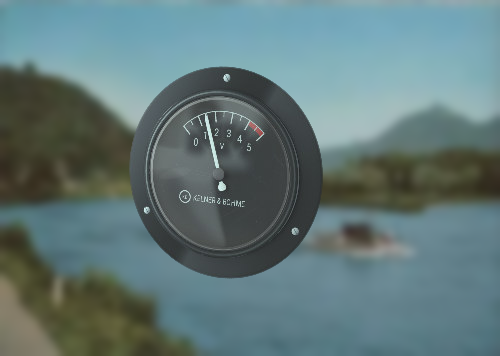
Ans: 1.5 V
